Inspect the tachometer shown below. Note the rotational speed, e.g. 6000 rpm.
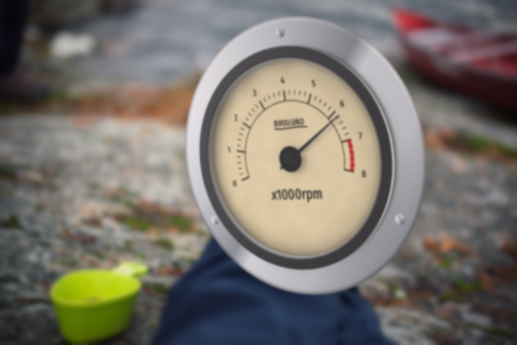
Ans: 6200 rpm
